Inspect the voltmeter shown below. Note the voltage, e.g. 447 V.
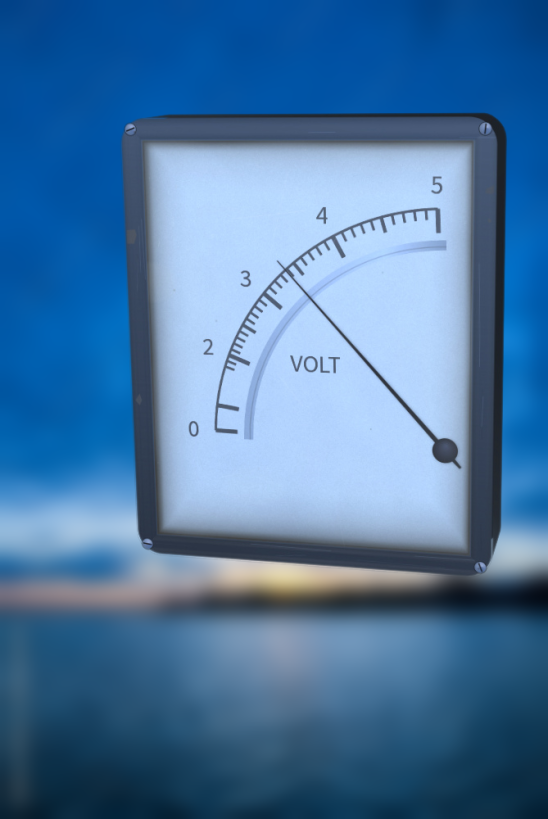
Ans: 3.4 V
